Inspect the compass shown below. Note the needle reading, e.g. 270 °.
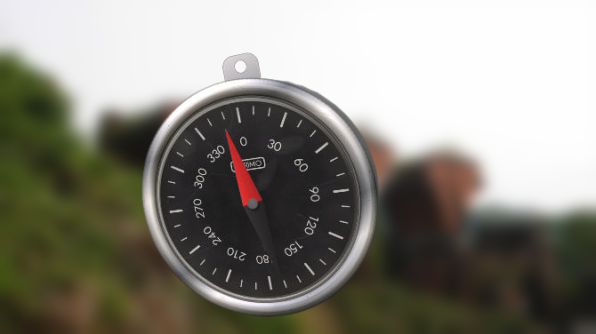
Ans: 350 °
